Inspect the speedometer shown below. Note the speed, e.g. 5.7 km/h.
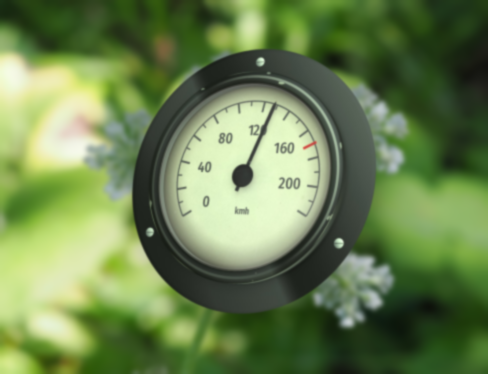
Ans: 130 km/h
